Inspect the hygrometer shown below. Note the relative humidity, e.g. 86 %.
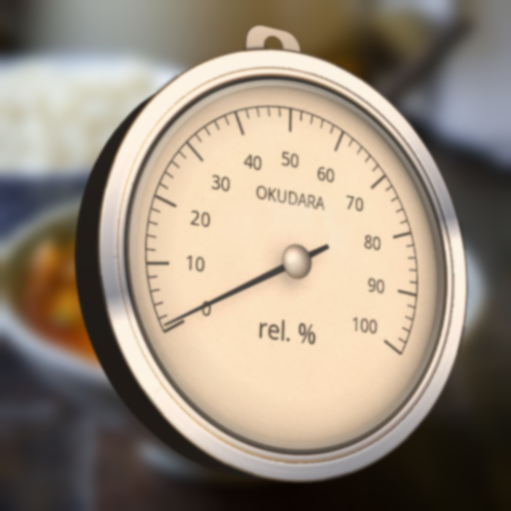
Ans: 1 %
